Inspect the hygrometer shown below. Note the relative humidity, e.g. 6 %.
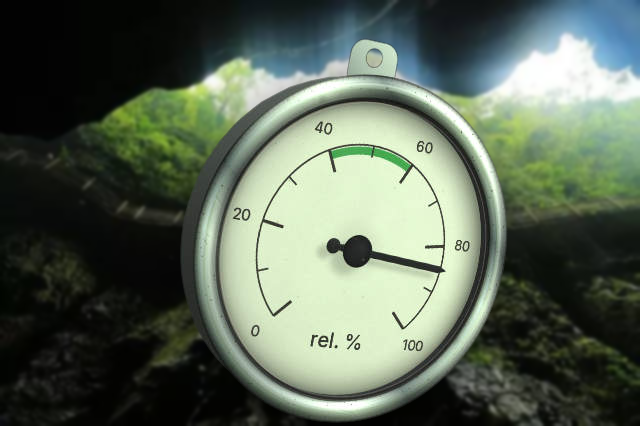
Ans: 85 %
